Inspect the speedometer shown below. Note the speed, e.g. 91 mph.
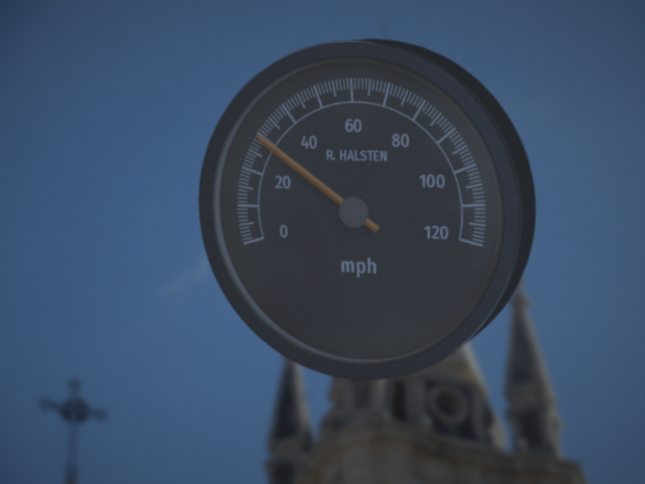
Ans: 30 mph
